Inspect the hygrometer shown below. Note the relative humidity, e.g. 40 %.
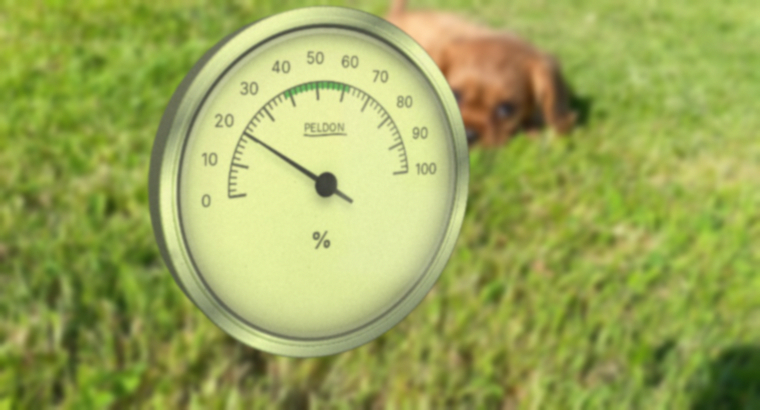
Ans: 20 %
